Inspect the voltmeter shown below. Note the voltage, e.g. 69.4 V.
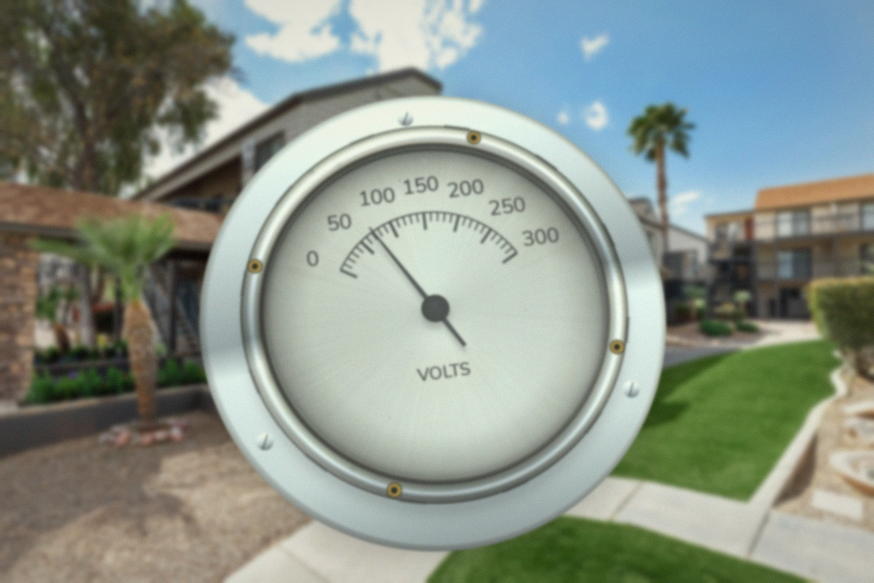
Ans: 70 V
